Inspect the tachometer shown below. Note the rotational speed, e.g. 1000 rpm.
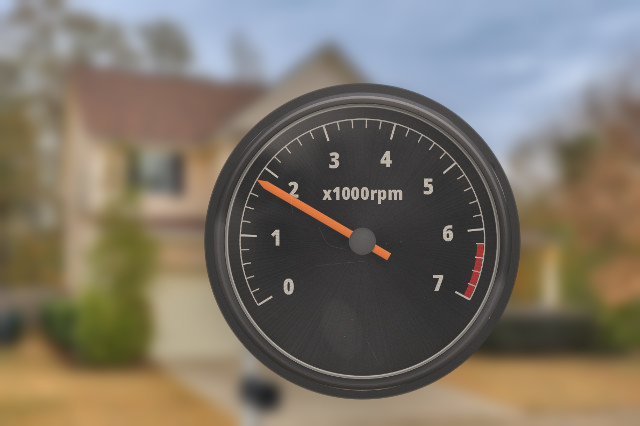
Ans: 1800 rpm
